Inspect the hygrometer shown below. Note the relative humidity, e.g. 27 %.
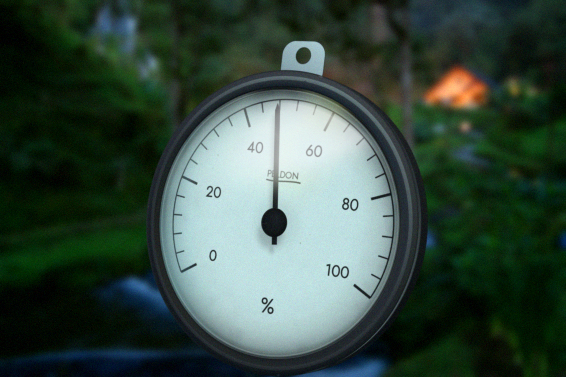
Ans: 48 %
